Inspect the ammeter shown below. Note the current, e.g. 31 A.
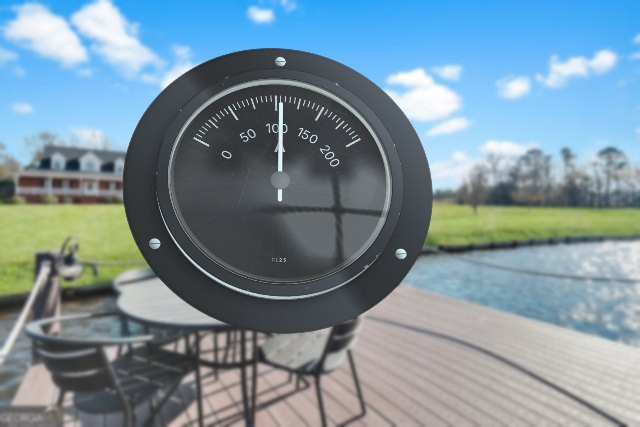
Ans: 105 A
